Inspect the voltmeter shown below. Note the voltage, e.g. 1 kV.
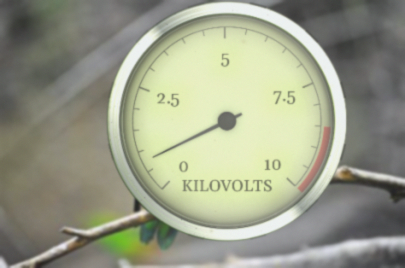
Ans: 0.75 kV
